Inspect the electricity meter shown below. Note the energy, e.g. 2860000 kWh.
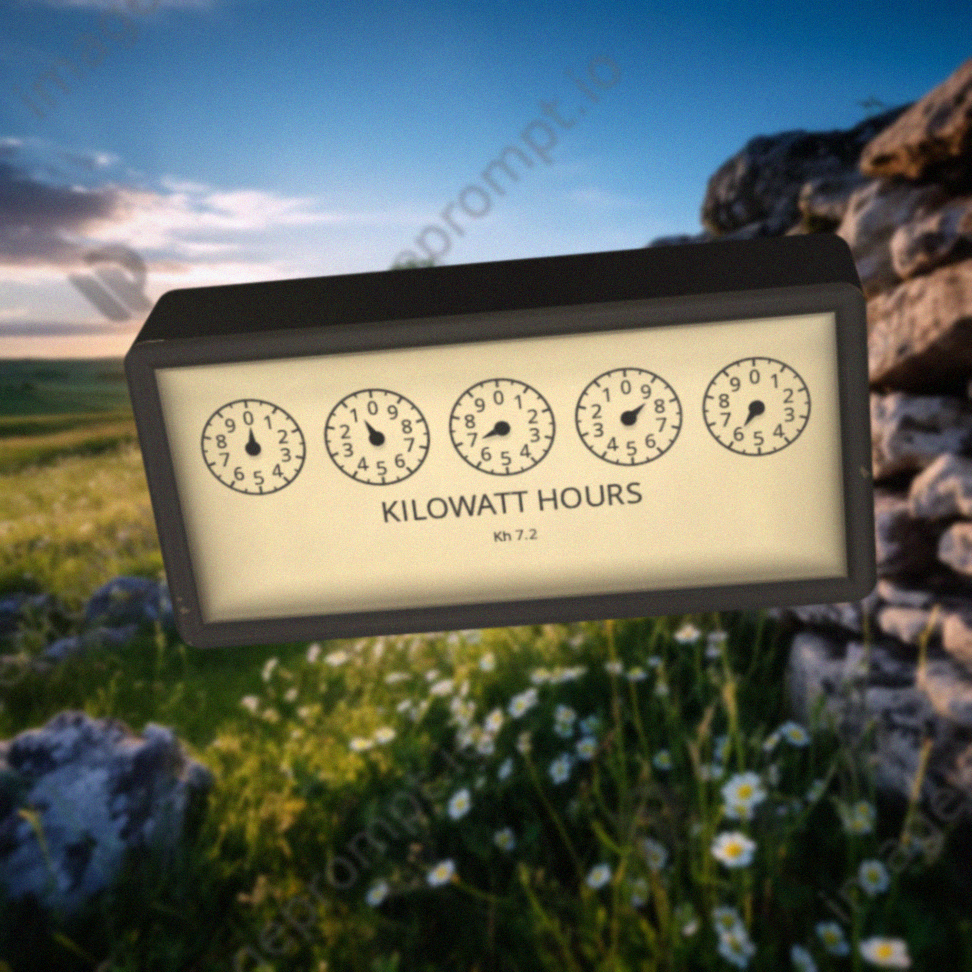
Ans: 686 kWh
